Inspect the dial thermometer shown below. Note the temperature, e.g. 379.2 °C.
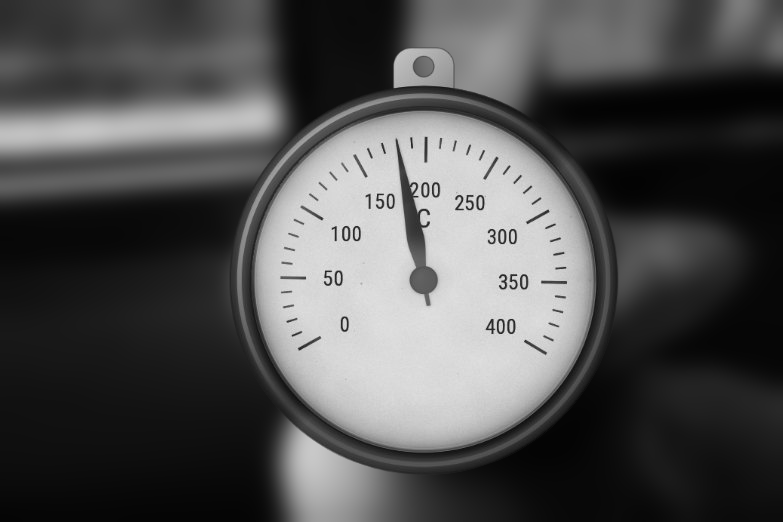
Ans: 180 °C
